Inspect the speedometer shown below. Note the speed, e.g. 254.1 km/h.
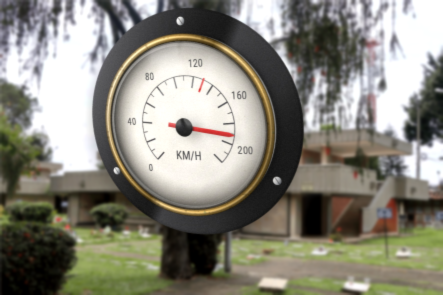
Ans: 190 km/h
